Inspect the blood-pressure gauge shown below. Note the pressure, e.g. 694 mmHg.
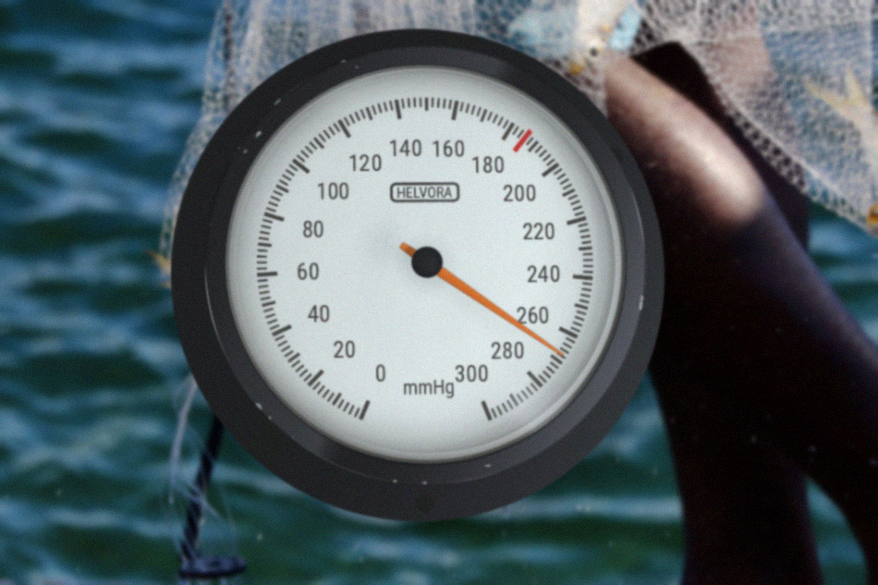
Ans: 268 mmHg
